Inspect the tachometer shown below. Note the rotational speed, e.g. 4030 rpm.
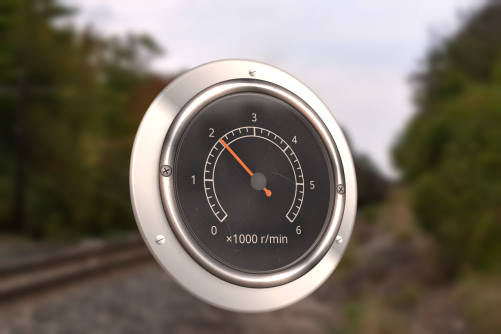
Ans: 2000 rpm
